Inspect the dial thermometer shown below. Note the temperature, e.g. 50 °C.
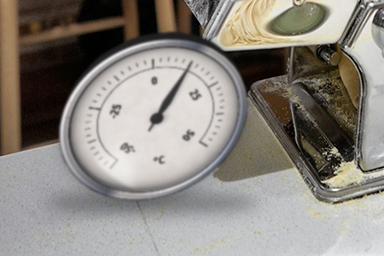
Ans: 12.5 °C
